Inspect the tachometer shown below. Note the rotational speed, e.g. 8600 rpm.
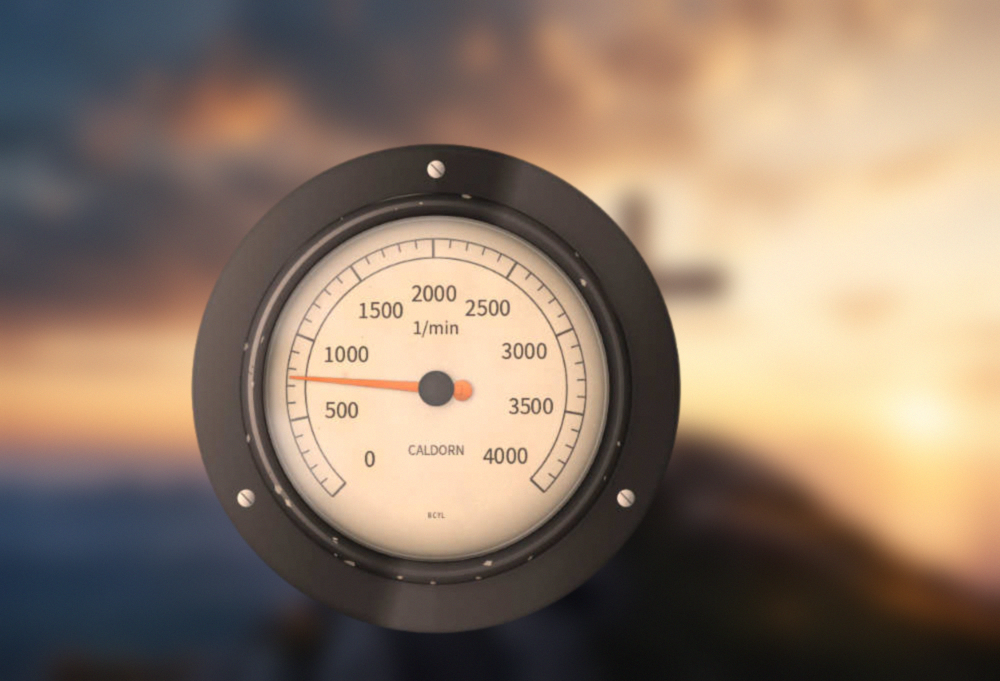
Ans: 750 rpm
